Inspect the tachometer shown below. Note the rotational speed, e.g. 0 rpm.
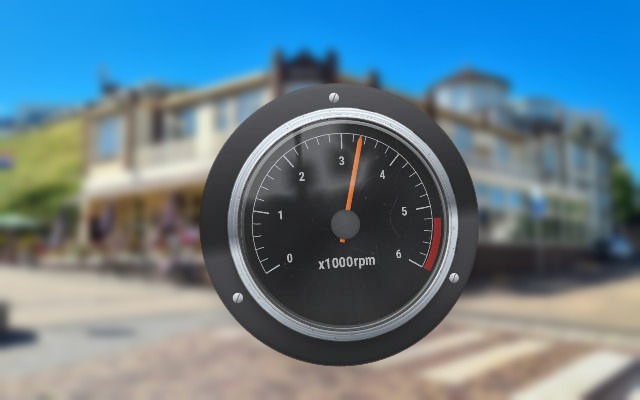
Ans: 3300 rpm
